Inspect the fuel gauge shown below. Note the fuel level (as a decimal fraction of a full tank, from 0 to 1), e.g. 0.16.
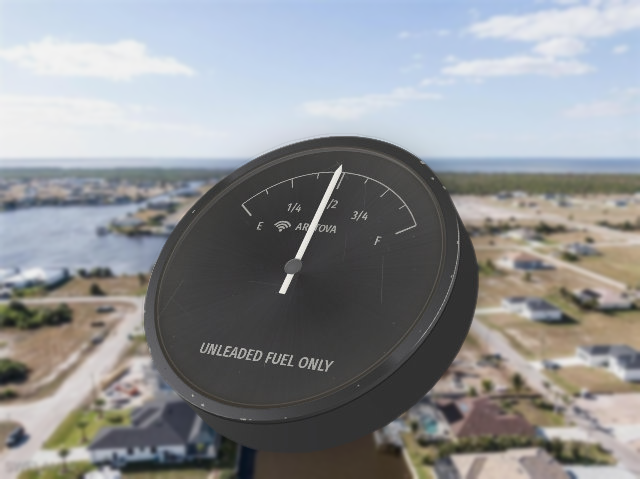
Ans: 0.5
